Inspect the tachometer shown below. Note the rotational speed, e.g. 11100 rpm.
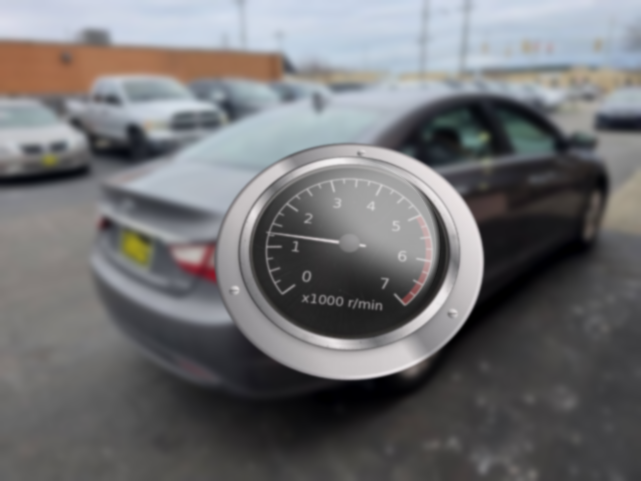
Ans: 1250 rpm
